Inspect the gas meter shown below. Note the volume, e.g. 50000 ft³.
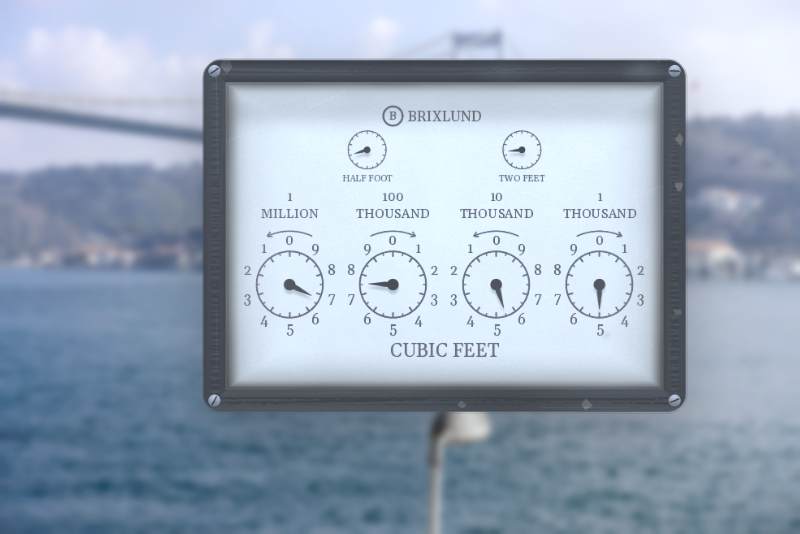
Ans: 675500 ft³
